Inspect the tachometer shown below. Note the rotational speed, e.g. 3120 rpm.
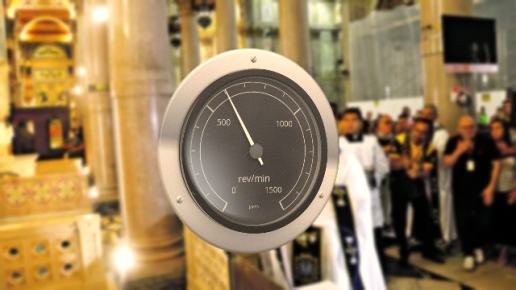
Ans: 600 rpm
